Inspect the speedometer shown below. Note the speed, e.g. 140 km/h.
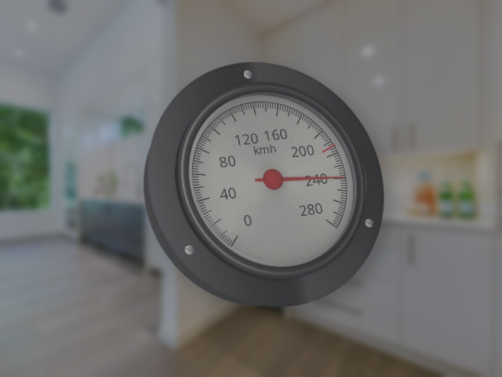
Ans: 240 km/h
